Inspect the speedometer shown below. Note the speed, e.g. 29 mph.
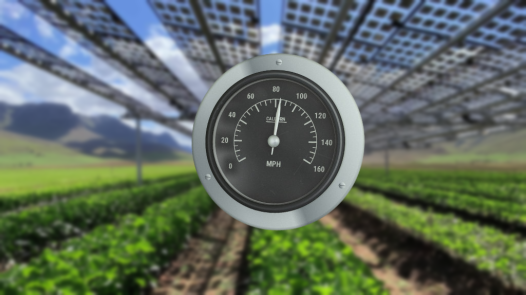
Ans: 85 mph
